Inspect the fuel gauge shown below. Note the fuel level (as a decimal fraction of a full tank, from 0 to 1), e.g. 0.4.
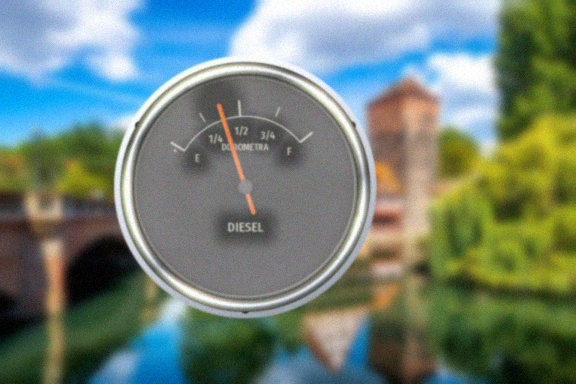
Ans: 0.375
